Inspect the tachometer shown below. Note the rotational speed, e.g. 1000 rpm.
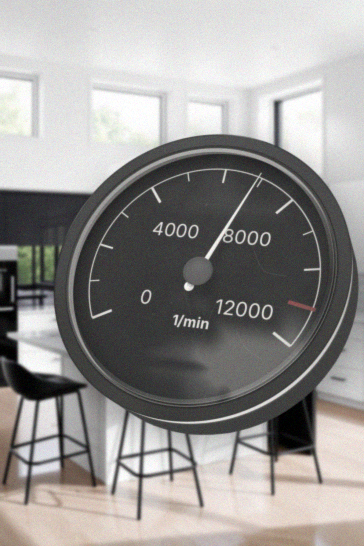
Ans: 7000 rpm
